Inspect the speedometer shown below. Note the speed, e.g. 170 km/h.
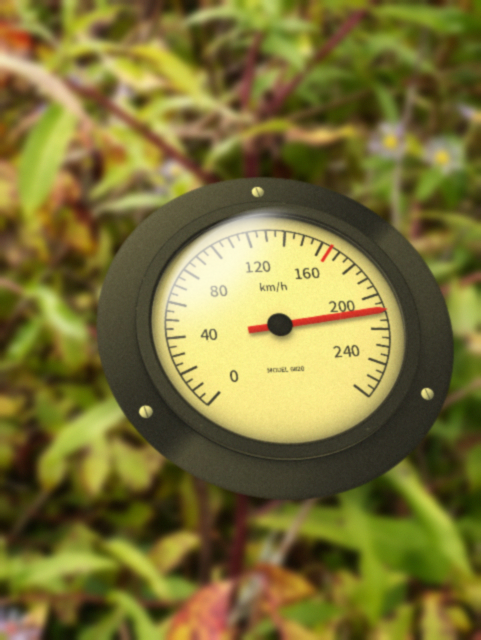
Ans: 210 km/h
